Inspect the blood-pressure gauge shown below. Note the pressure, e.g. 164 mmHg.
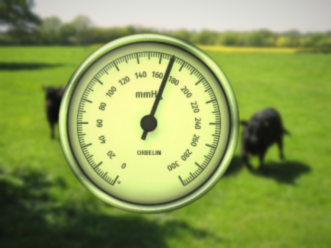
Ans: 170 mmHg
